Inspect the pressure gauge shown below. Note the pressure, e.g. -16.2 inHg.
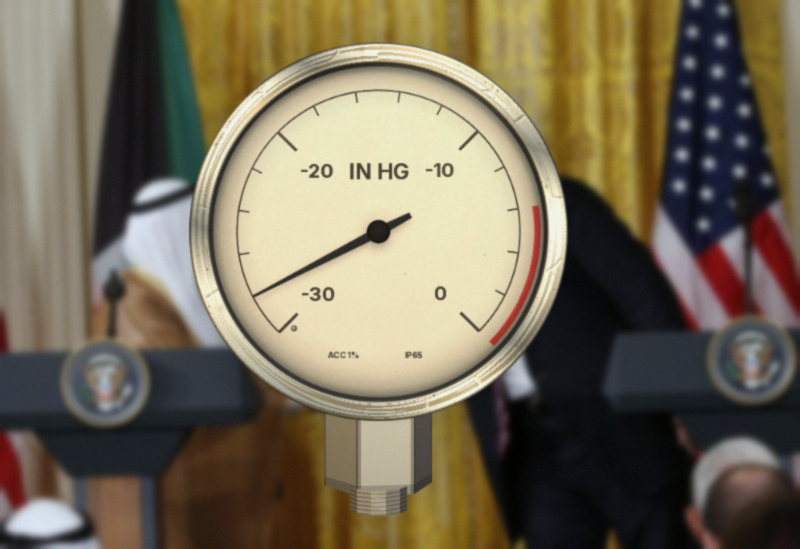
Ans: -28 inHg
